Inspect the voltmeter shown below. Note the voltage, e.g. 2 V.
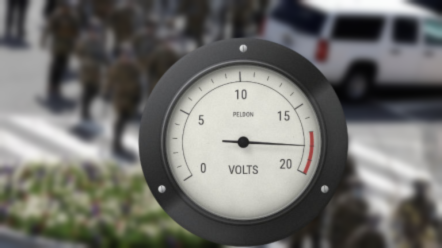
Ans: 18 V
